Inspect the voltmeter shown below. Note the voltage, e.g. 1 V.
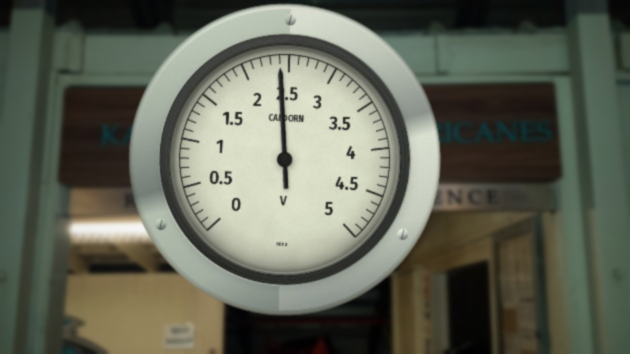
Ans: 2.4 V
